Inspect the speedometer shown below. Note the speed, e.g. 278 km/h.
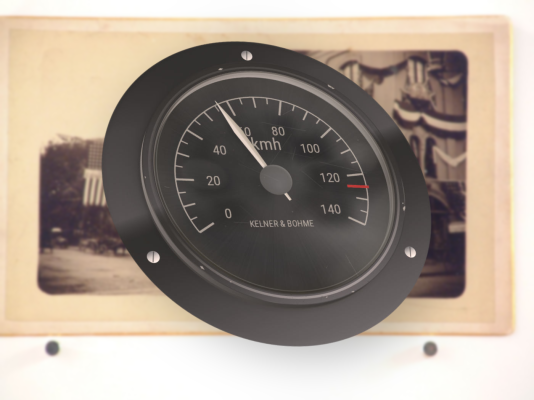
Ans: 55 km/h
